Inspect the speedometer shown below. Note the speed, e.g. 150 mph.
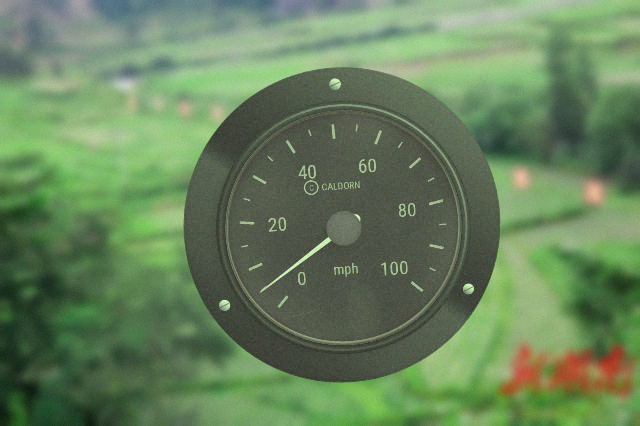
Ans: 5 mph
